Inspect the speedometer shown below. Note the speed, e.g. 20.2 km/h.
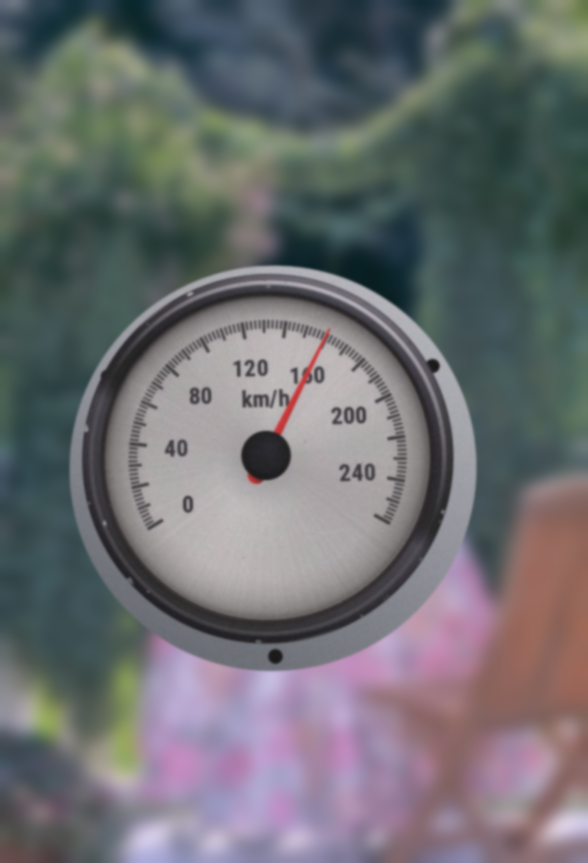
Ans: 160 km/h
